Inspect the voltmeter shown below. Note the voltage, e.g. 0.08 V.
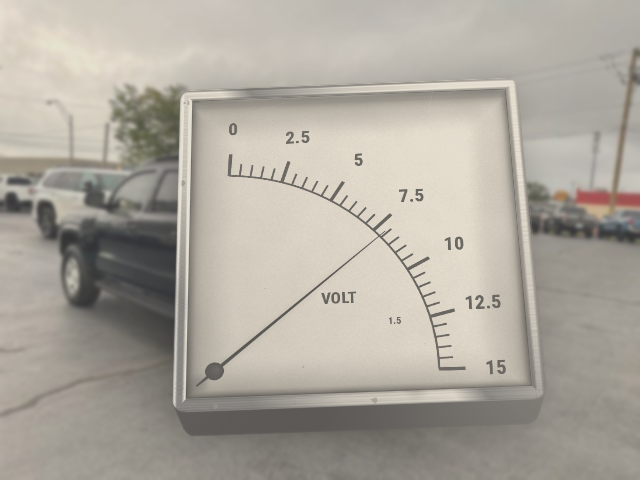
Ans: 8 V
